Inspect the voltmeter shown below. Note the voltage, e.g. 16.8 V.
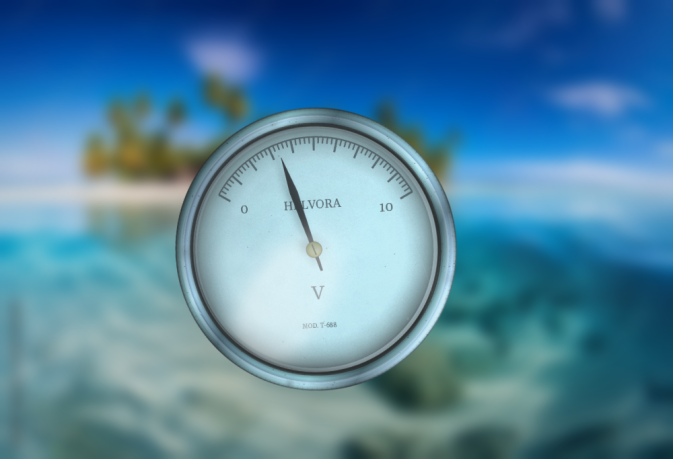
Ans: 3.4 V
